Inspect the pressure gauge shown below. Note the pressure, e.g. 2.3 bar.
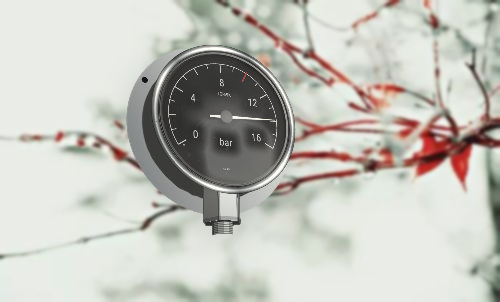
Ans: 14 bar
